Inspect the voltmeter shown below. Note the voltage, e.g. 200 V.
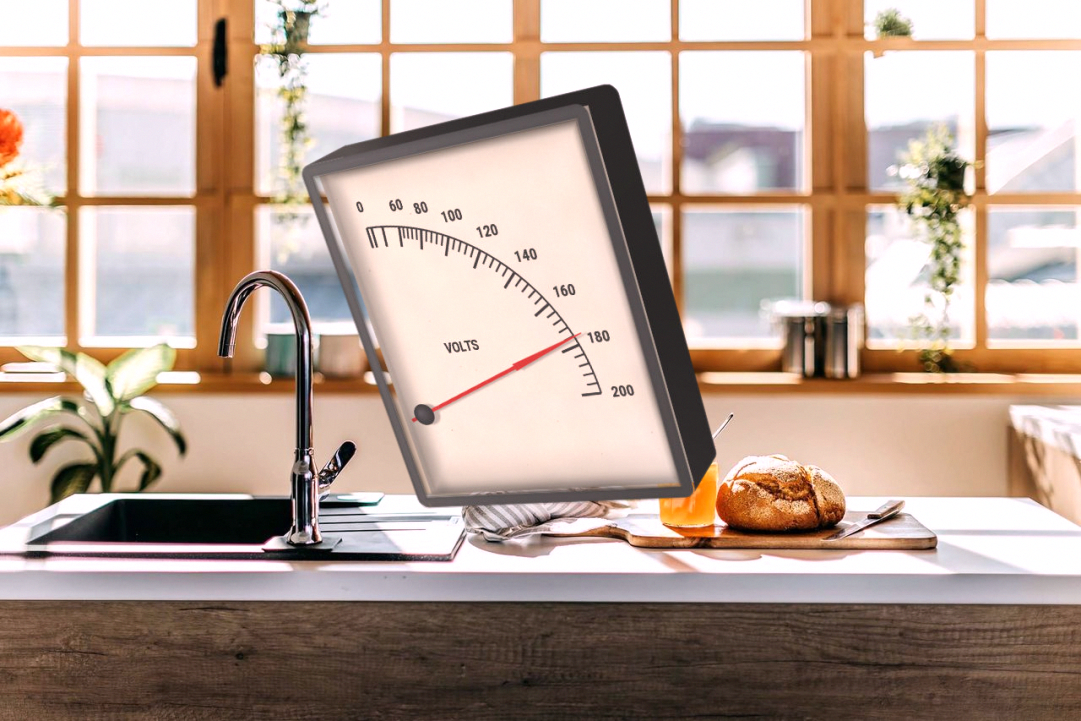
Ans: 176 V
